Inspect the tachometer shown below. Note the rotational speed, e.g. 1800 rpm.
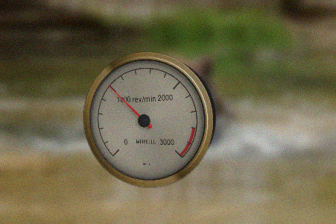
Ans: 1000 rpm
